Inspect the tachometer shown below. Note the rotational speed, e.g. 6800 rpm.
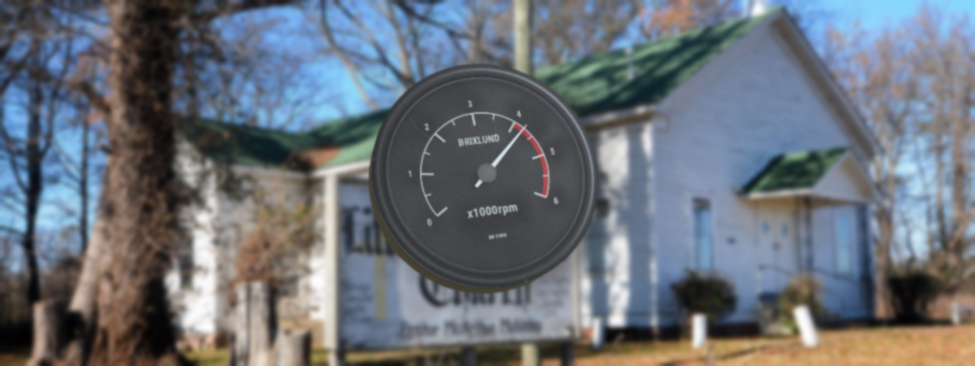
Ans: 4250 rpm
